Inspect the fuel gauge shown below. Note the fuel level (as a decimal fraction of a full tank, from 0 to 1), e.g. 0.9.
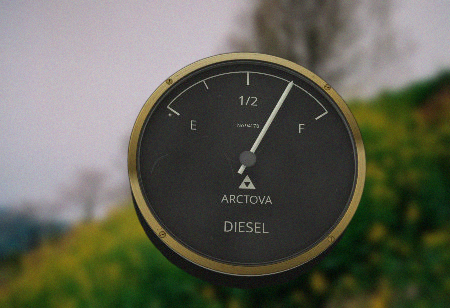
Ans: 0.75
